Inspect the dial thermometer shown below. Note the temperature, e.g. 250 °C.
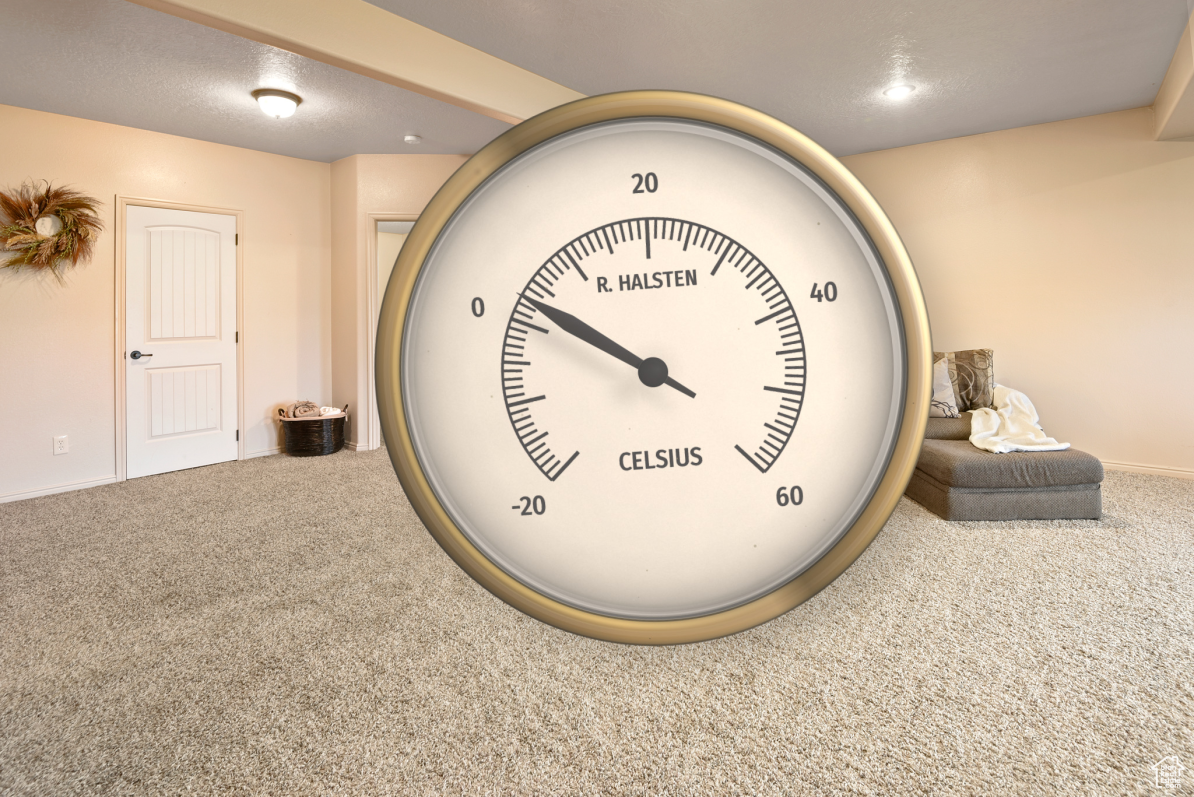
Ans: 3 °C
